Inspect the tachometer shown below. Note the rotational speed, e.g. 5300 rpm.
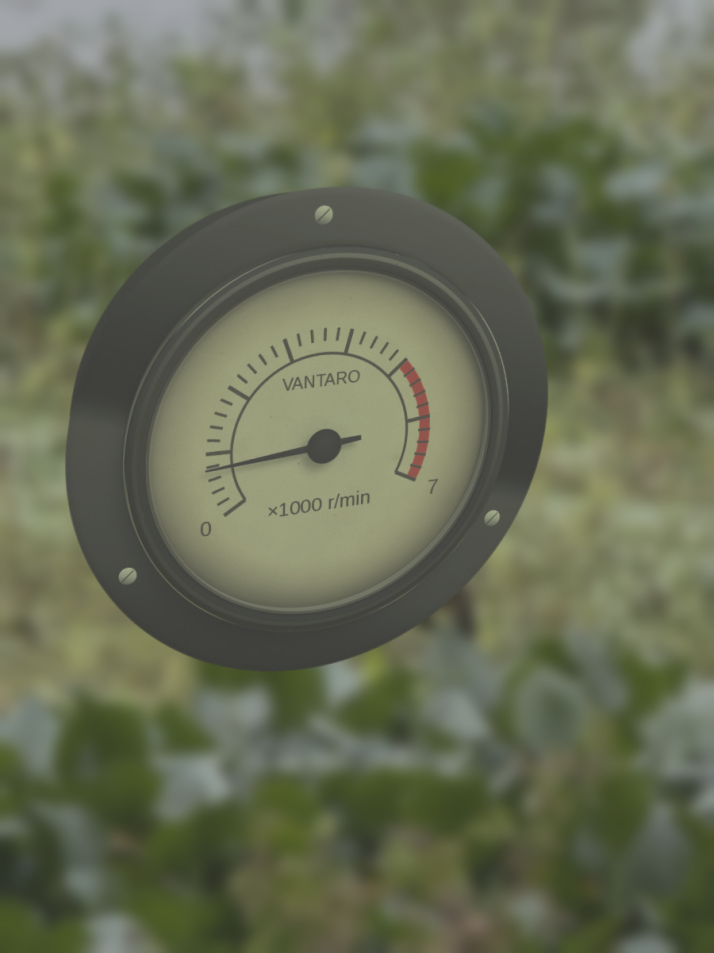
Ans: 800 rpm
